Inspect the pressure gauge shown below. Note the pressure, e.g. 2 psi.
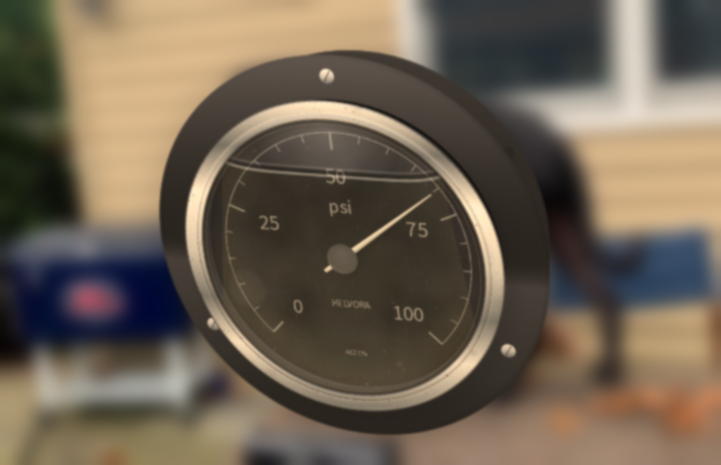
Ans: 70 psi
